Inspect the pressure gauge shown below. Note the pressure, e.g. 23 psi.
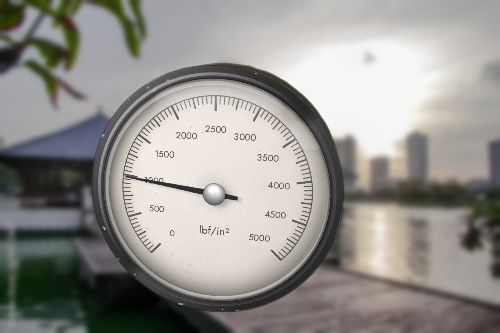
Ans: 1000 psi
